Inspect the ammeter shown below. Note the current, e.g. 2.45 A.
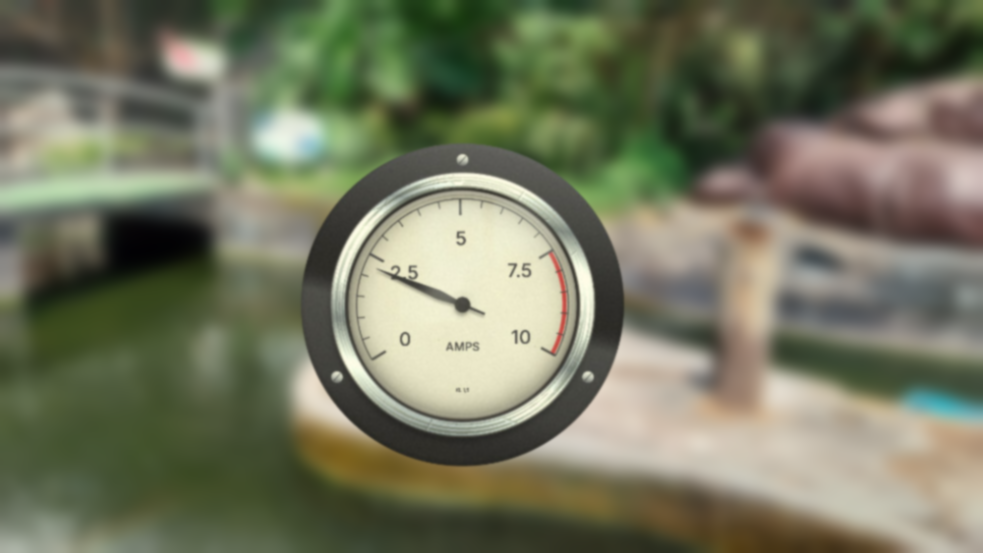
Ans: 2.25 A
